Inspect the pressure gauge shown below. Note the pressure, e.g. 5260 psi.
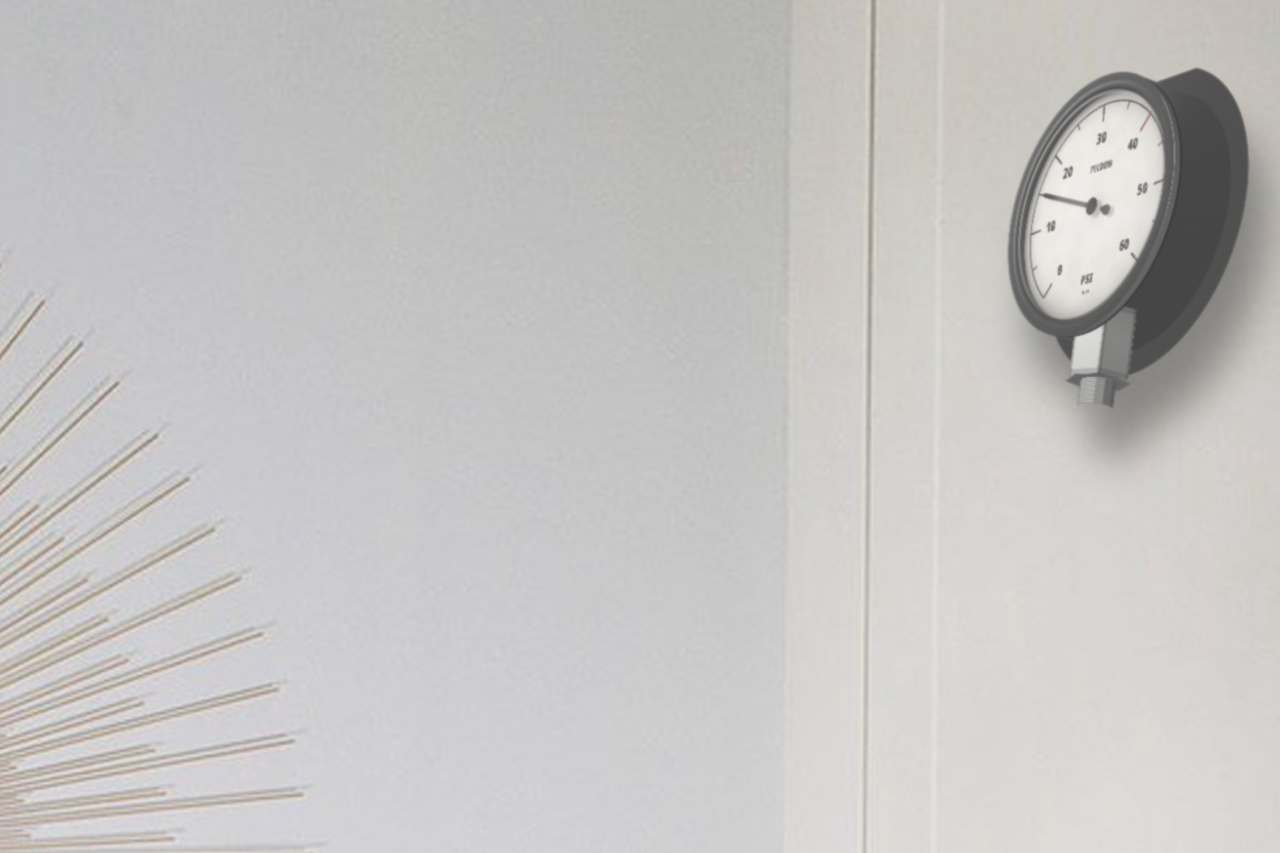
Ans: 15 psi
